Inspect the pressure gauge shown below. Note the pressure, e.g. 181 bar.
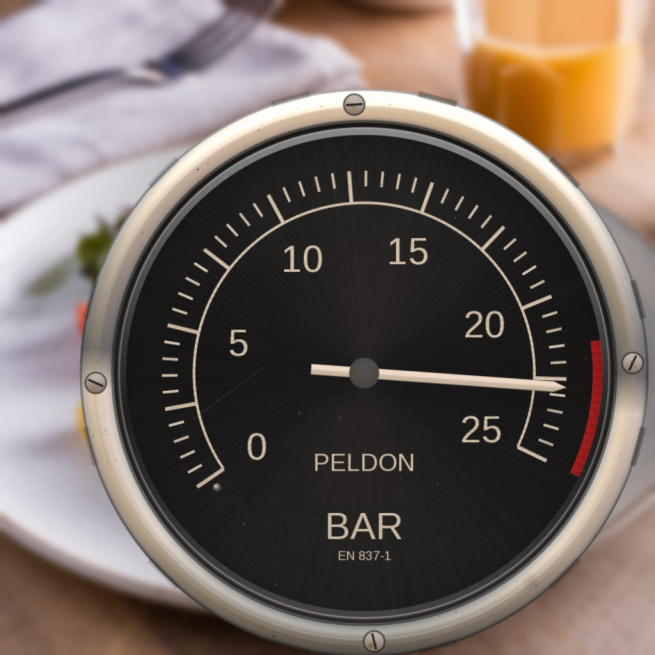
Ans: 22.75 bar
